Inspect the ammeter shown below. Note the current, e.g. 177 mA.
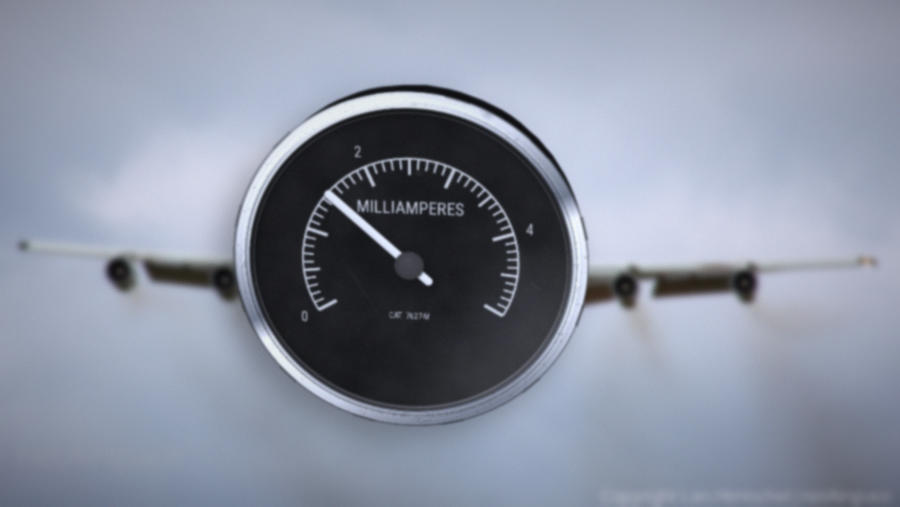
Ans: 1.5 mA
